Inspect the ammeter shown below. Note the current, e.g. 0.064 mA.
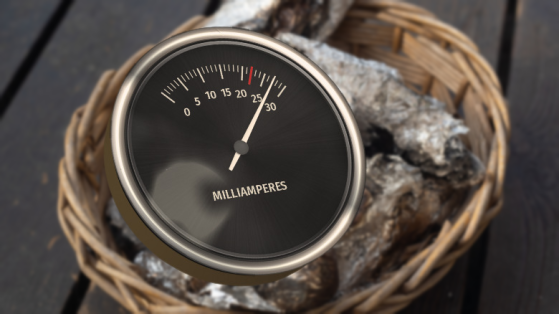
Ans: 27 mA
